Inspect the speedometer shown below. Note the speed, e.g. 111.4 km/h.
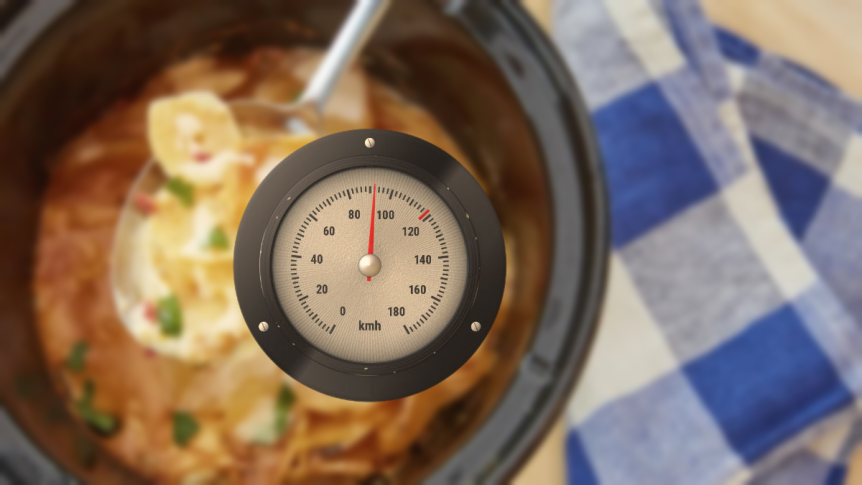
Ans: 92 km/h
